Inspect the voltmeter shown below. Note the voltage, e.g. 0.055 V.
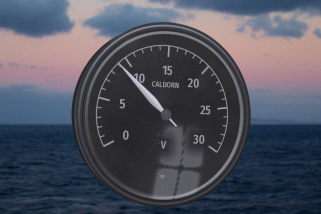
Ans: 9 V
